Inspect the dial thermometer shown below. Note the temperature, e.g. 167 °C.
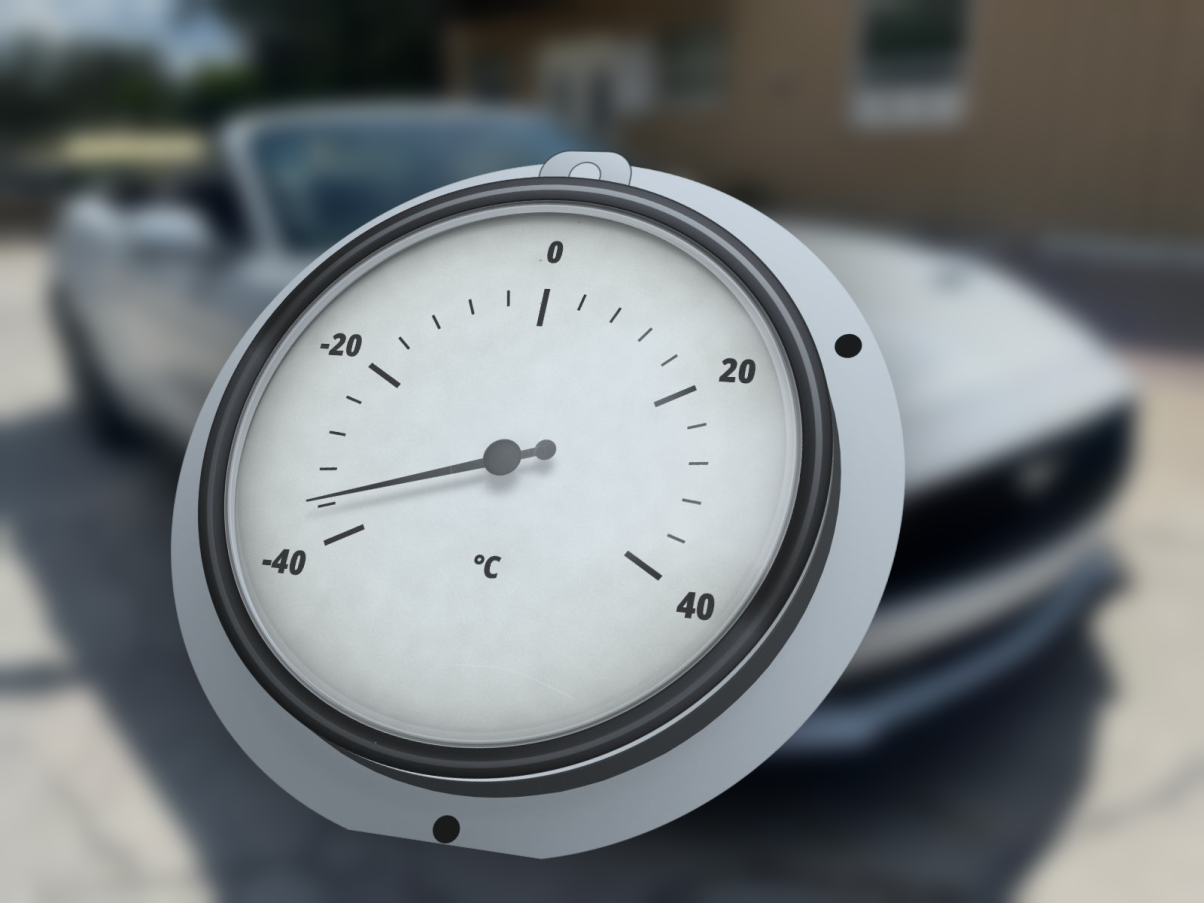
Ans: -36 °C
